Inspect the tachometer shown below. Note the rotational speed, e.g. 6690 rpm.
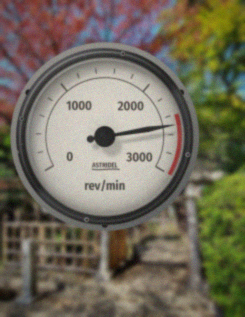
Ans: 2500 rpm
